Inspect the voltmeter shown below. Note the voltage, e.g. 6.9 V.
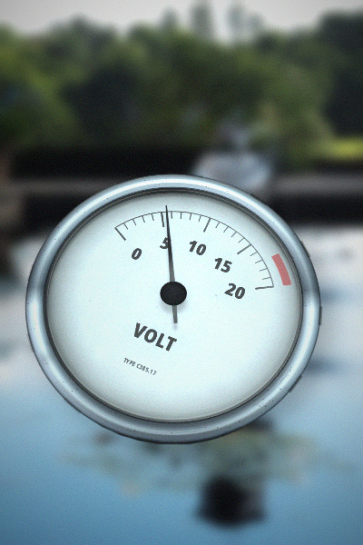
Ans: 5.5 V
